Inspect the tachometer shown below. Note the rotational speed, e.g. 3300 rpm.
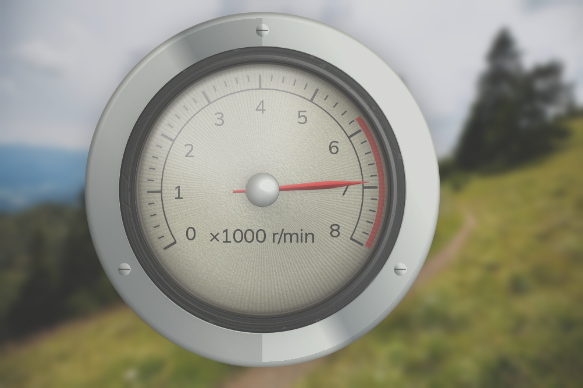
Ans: 6900 rpm
